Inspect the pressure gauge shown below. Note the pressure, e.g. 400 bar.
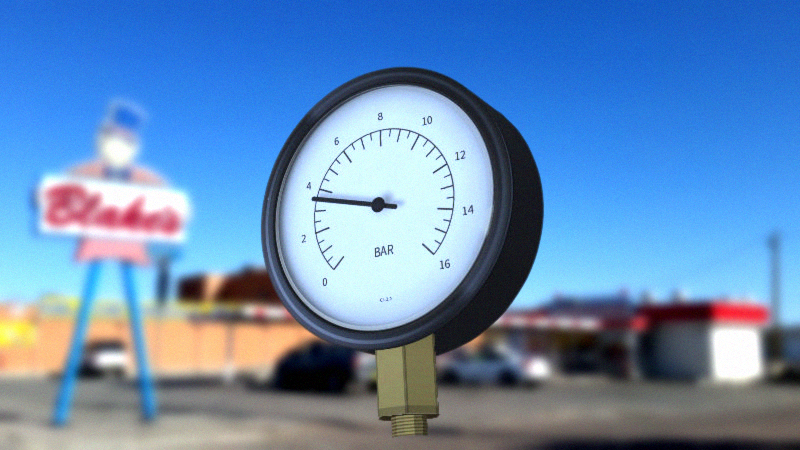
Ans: 3.5 bar
